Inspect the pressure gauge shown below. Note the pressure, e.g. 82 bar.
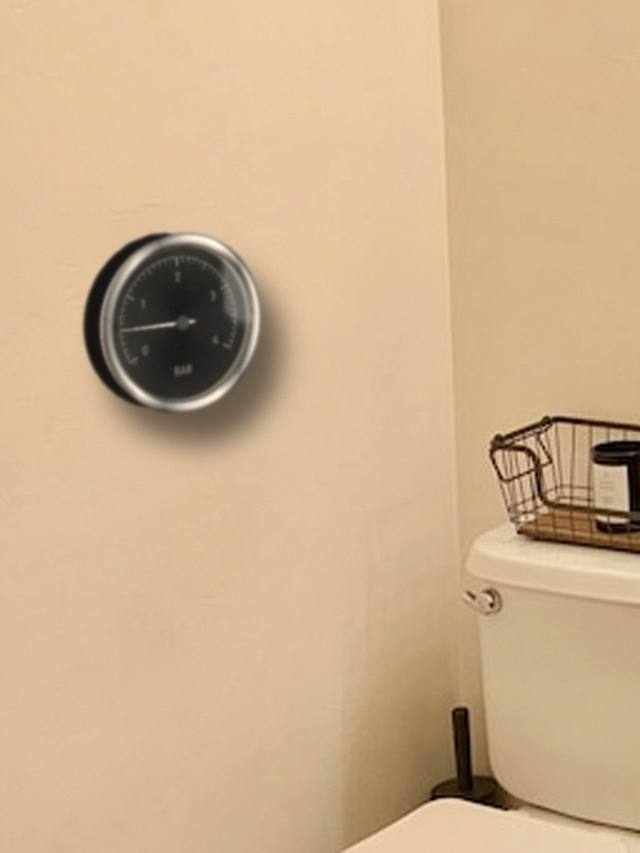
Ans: 0.5 bar
